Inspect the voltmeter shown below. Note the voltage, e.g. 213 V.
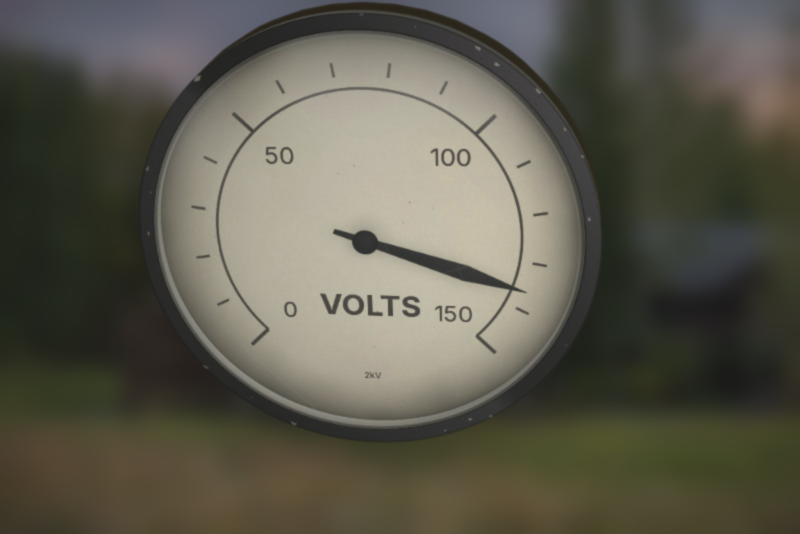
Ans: 135 V
